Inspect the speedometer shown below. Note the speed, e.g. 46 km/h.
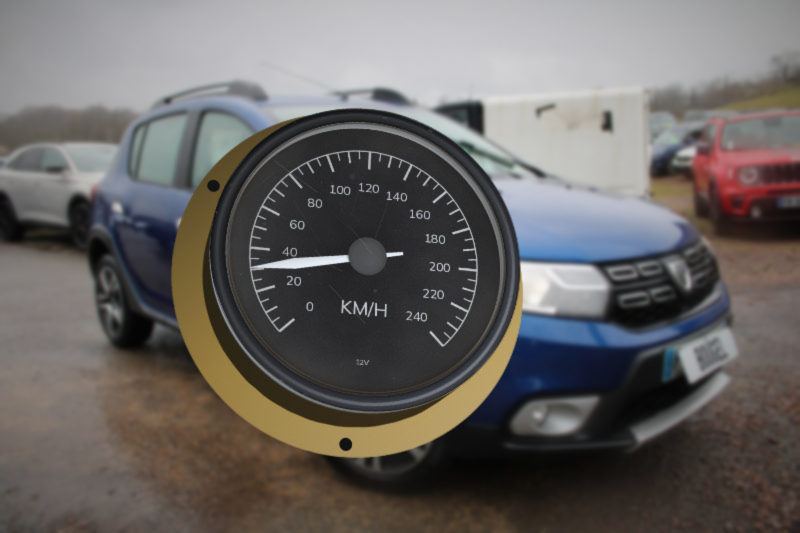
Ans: 30 km/h
